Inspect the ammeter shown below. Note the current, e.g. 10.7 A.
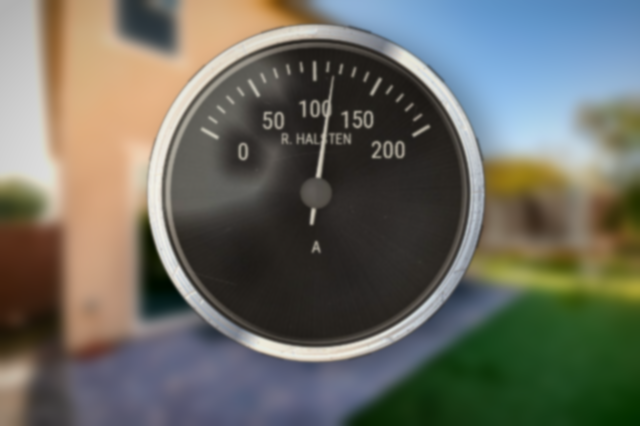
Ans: 115 A
